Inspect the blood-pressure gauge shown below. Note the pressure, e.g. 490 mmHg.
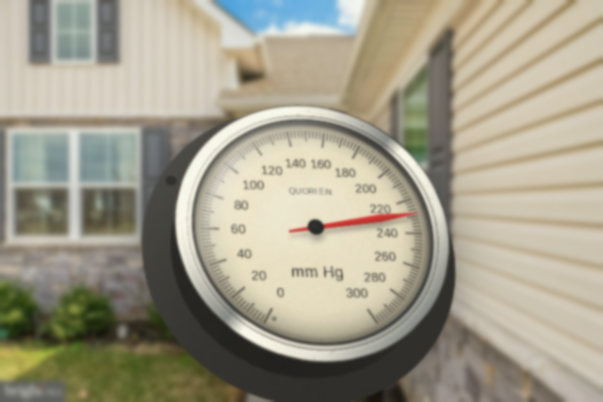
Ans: 230 mmHg
